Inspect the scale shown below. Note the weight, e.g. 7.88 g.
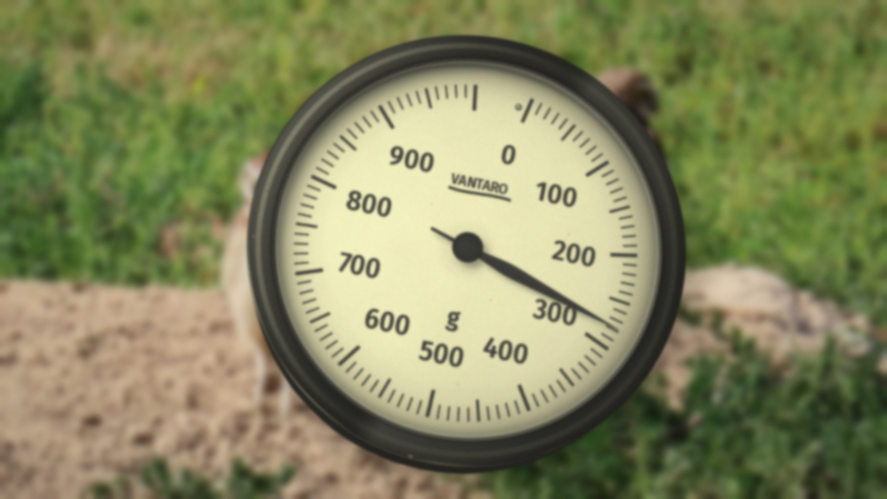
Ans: 280 g
